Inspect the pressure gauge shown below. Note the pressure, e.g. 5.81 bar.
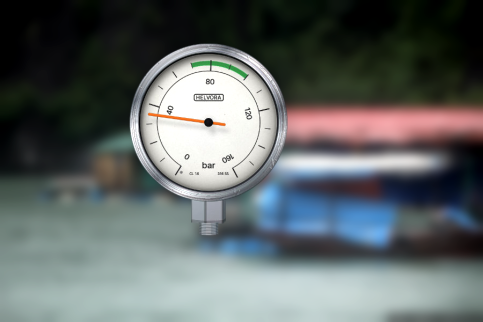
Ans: 35 bar
